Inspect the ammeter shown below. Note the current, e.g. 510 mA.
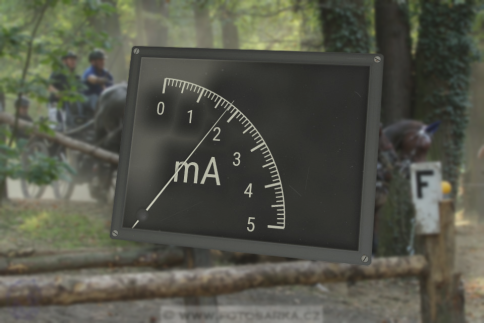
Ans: 1.8 mA
